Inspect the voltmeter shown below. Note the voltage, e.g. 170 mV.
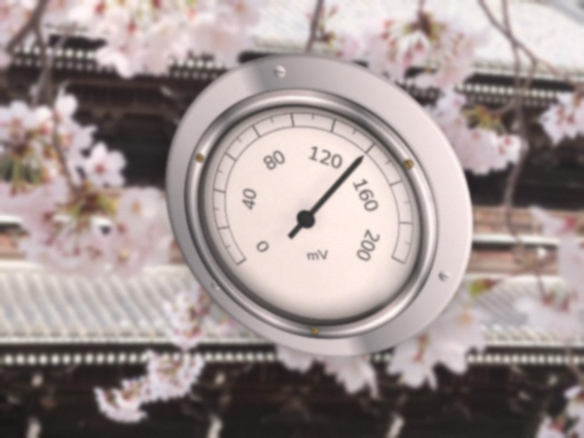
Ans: 140 mV
